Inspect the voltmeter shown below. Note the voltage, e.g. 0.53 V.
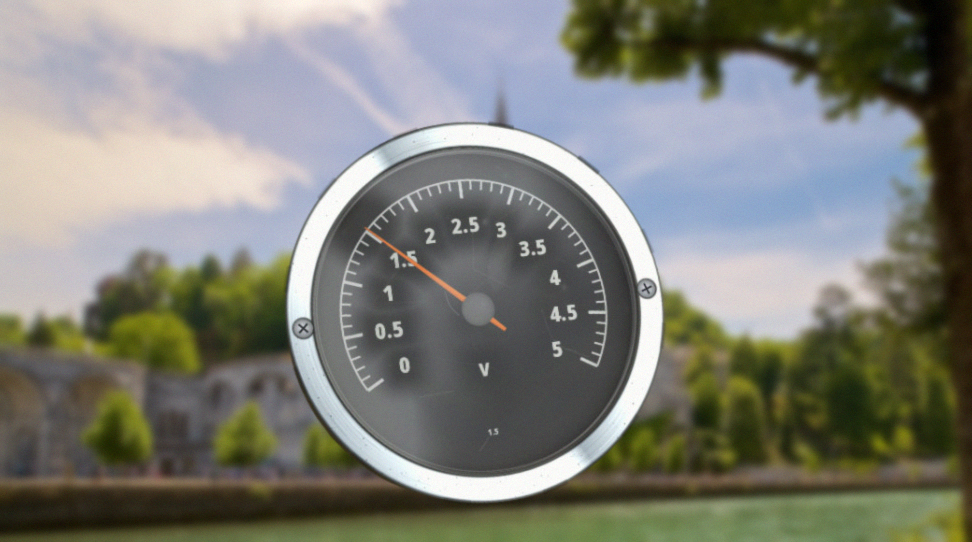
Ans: 1.5 V
